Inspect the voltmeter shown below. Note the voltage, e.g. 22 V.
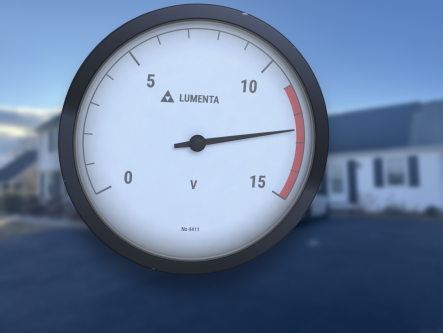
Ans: 12.5 V
